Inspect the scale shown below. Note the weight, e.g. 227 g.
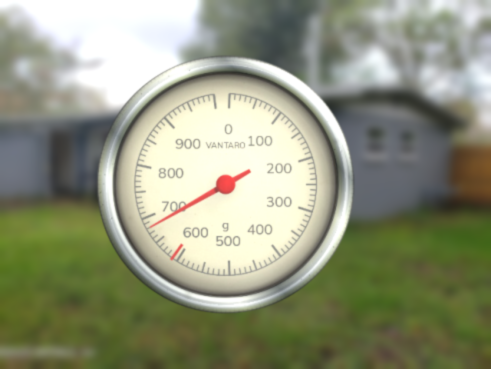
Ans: 680 g
